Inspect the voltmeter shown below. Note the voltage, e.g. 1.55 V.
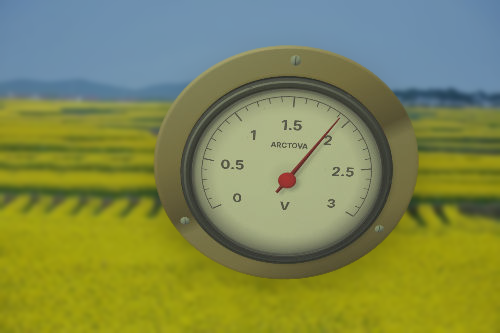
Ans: 1.9 V
